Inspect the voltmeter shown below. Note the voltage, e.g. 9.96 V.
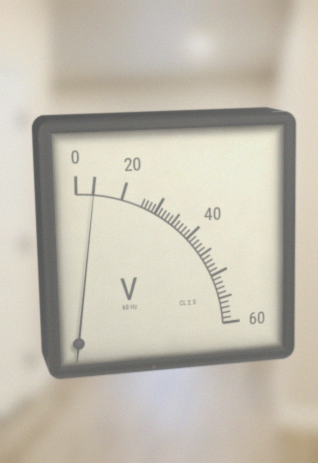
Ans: 10 V
